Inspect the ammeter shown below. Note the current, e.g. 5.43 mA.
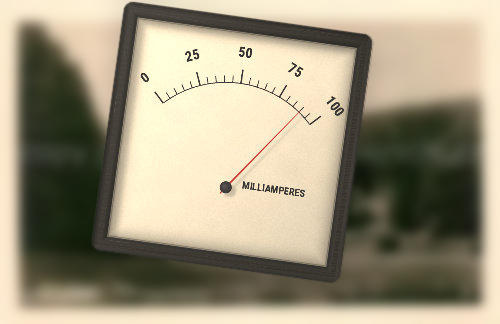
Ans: 90 mA
